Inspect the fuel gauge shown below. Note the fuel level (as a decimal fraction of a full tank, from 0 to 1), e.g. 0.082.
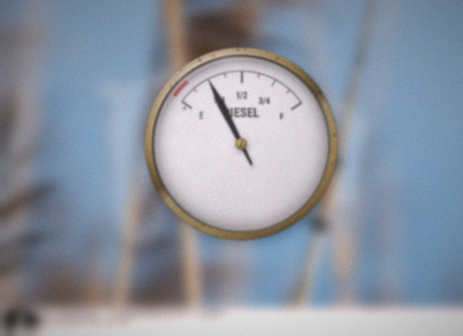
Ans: 0.25
